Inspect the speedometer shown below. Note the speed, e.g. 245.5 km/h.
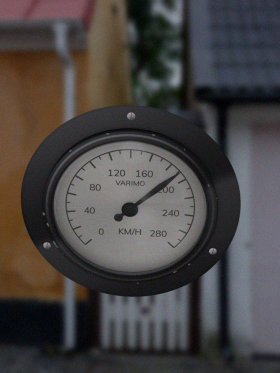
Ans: 190 km/h
